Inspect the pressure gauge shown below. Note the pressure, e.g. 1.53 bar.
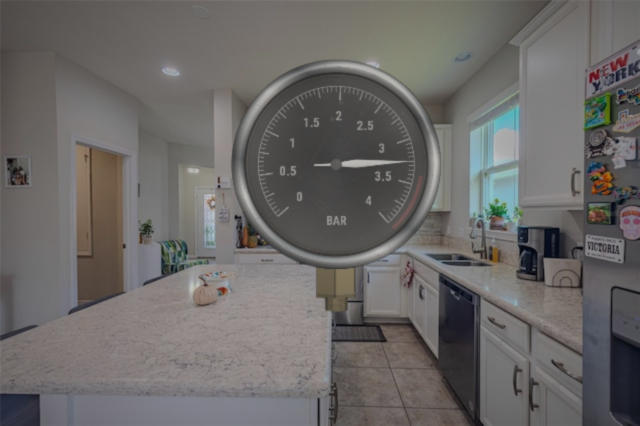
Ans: 3.25 bar
